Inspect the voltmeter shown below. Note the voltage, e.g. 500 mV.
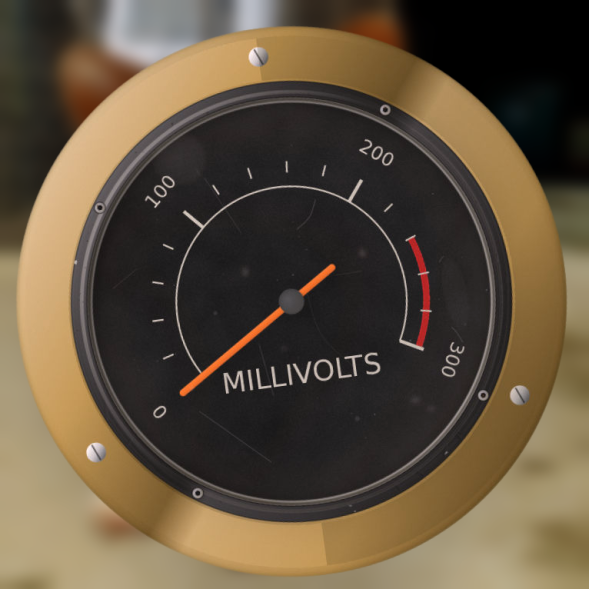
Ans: 0 mV
